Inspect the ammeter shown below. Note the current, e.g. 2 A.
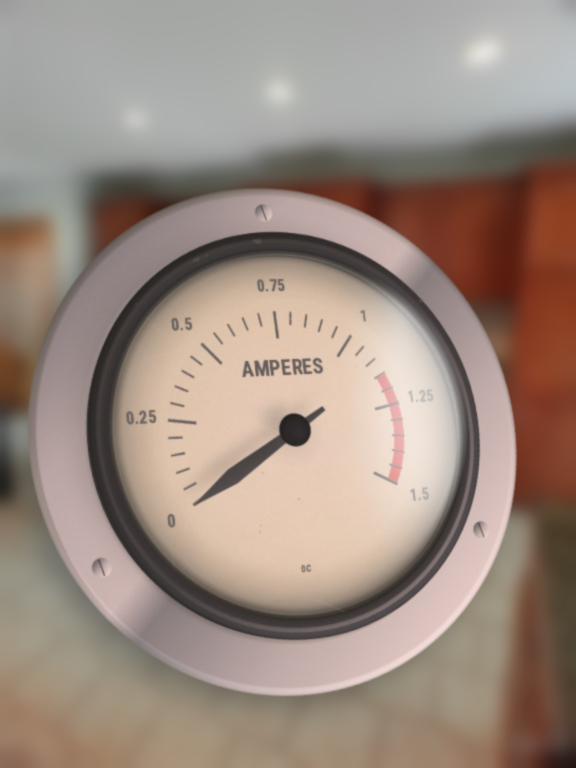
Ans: 0 A
